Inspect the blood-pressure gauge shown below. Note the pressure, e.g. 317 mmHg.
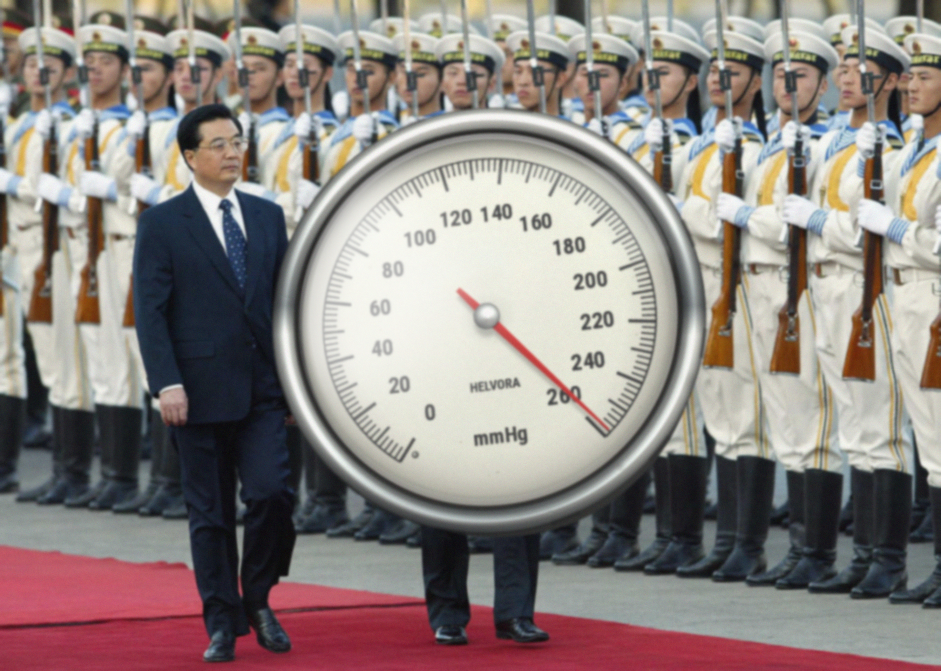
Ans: 258 mmHg
